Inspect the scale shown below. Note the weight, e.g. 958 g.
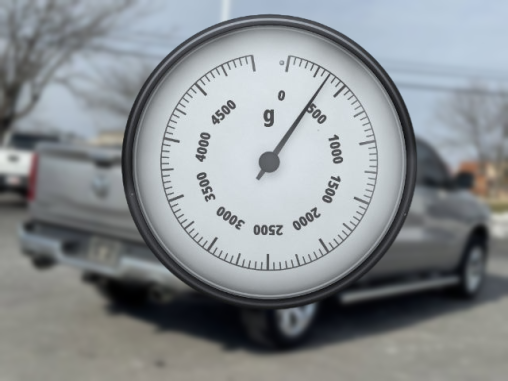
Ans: 350 g
